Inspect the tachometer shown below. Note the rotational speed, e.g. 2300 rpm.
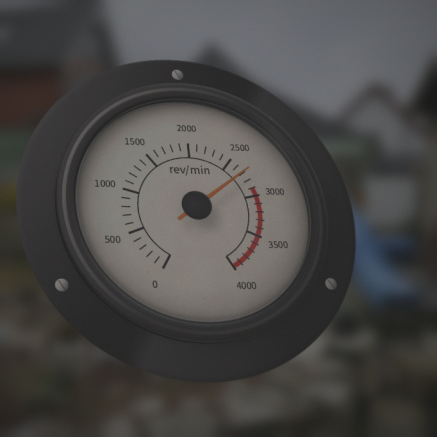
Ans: 2700 rpm
